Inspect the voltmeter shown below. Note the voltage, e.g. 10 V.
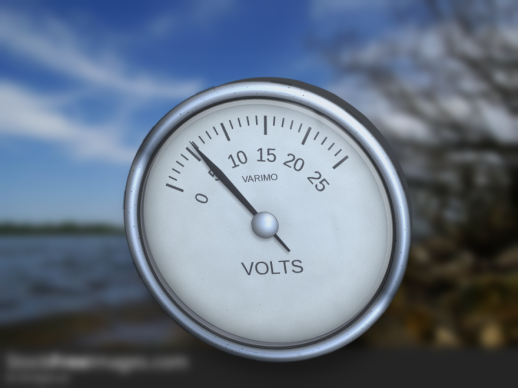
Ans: 6 V
